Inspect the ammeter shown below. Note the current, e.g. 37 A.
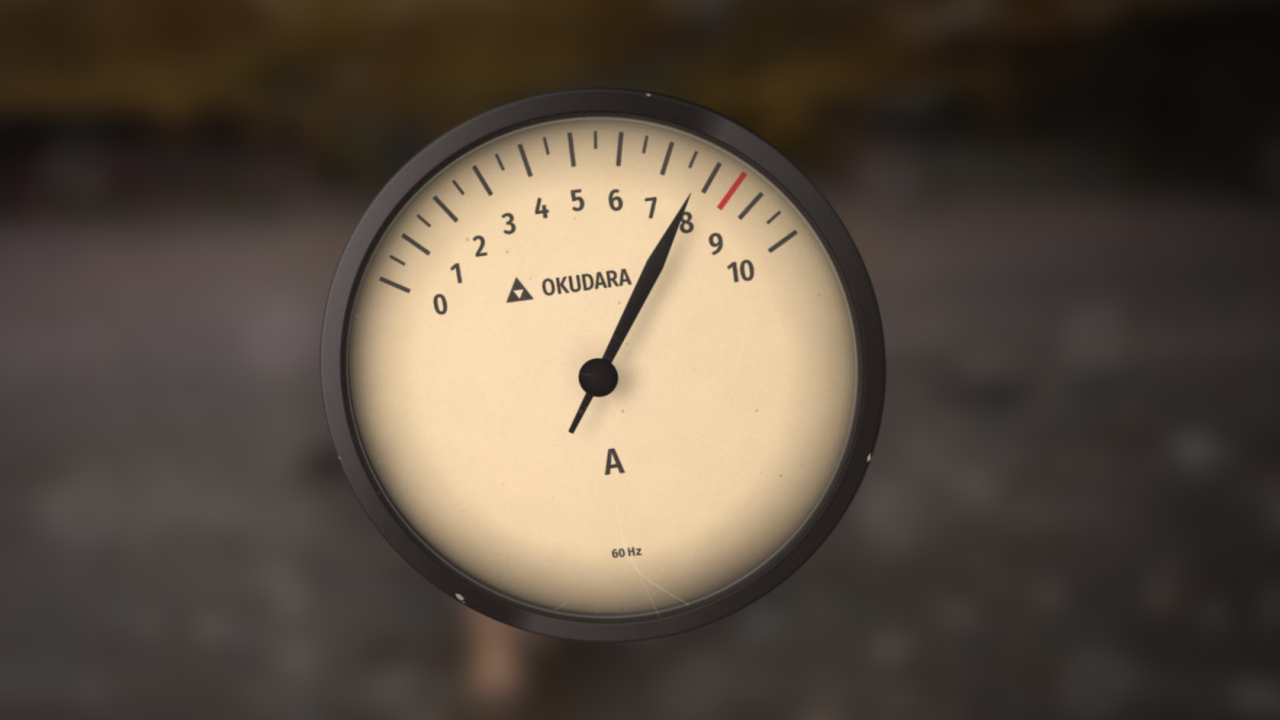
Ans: 7.75 A
